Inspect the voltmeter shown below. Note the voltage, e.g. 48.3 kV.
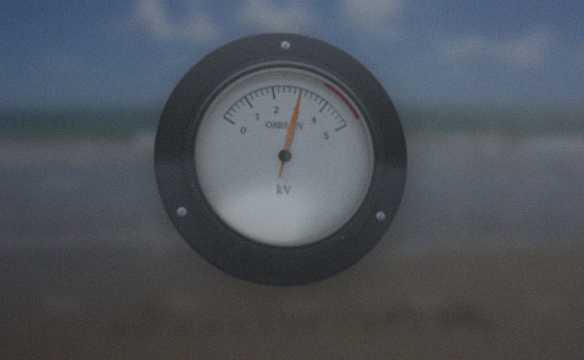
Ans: 3 kV
